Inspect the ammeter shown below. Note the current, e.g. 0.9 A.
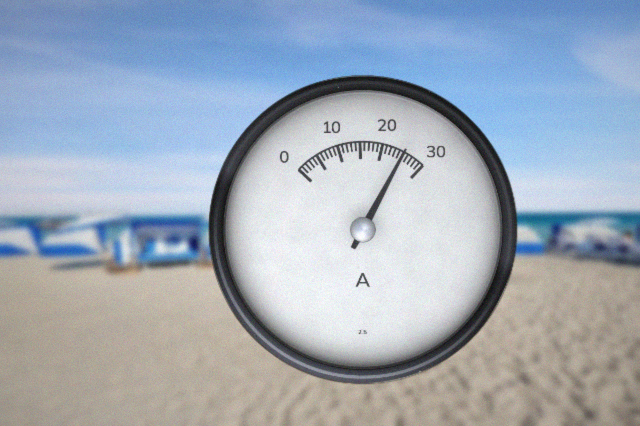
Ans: 25 A
